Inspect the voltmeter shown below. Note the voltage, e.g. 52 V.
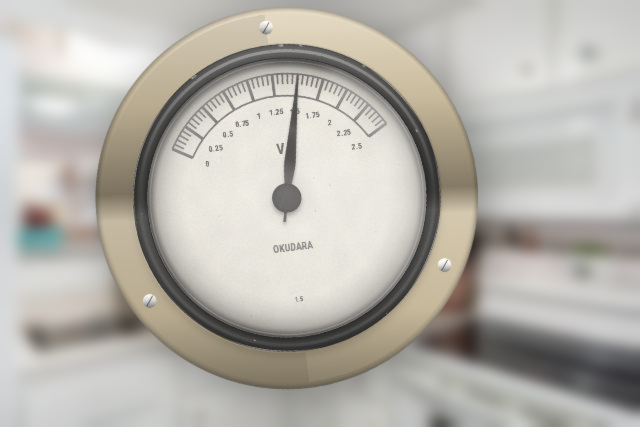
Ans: 1.5 V
